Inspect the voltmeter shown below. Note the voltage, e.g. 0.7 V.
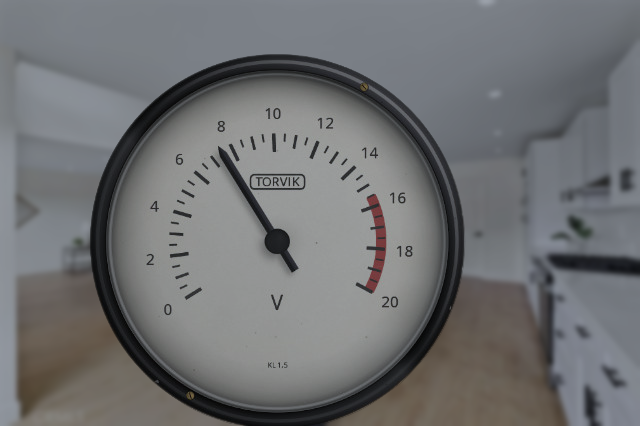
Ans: 7.5 V
